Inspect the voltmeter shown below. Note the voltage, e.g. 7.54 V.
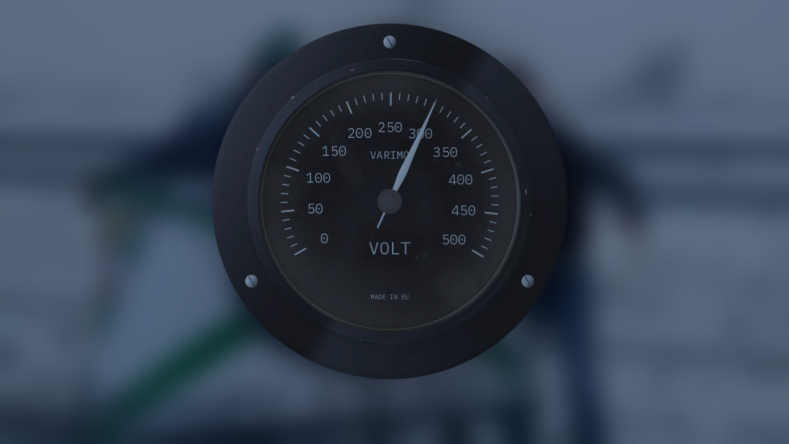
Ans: 300 V
